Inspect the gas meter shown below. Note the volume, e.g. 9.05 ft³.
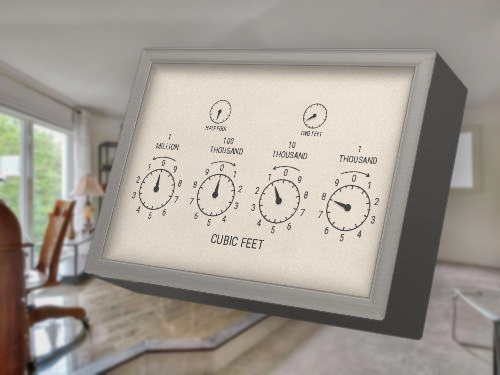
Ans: 800 ft³
